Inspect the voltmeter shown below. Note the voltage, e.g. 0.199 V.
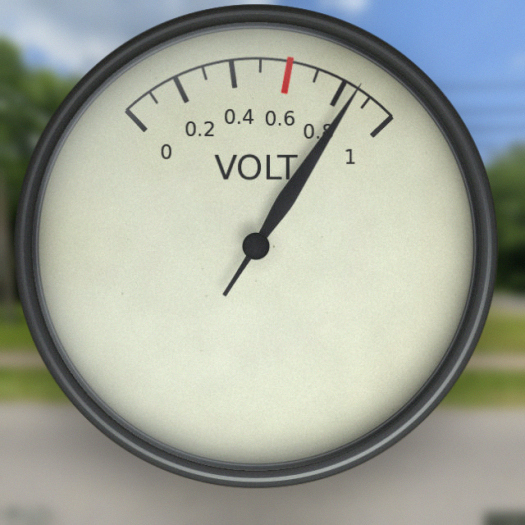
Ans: 0.85 V
